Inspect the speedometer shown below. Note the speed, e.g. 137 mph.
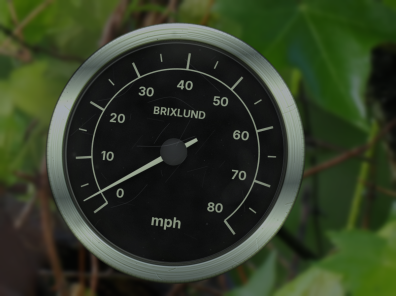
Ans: 2.5 mph
